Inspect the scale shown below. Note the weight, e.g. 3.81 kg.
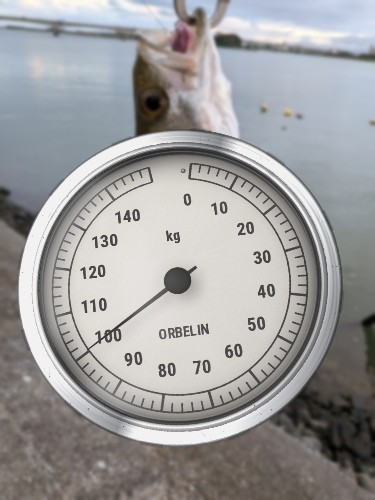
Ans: 100 kg
